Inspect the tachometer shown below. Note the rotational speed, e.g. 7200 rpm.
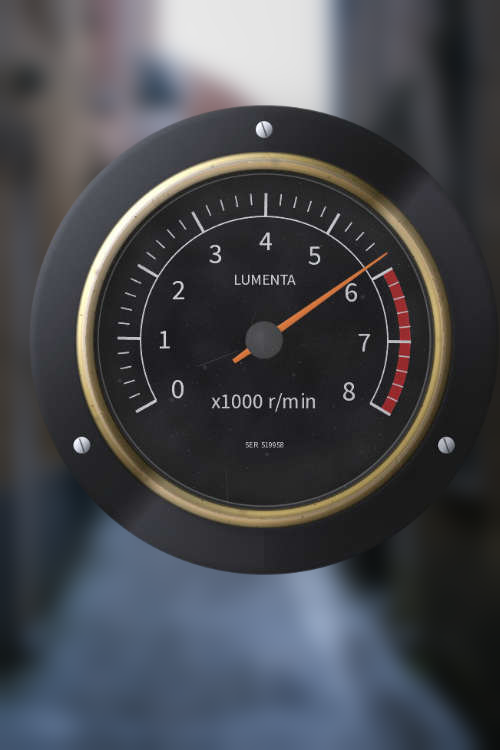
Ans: 5800 rpm
